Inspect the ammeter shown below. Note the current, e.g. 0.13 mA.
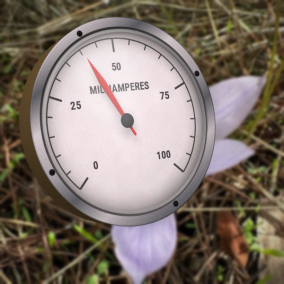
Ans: 40 mA
